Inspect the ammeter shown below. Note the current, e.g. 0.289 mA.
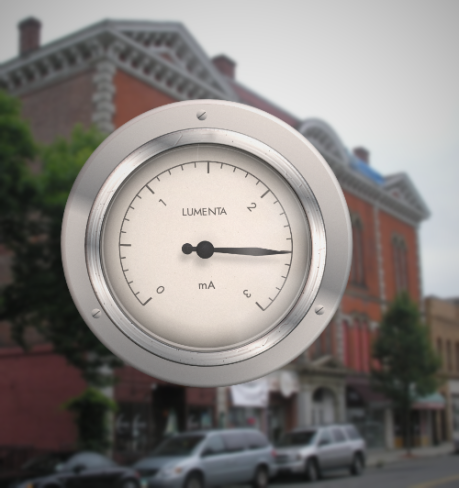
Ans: 2.5 mA
